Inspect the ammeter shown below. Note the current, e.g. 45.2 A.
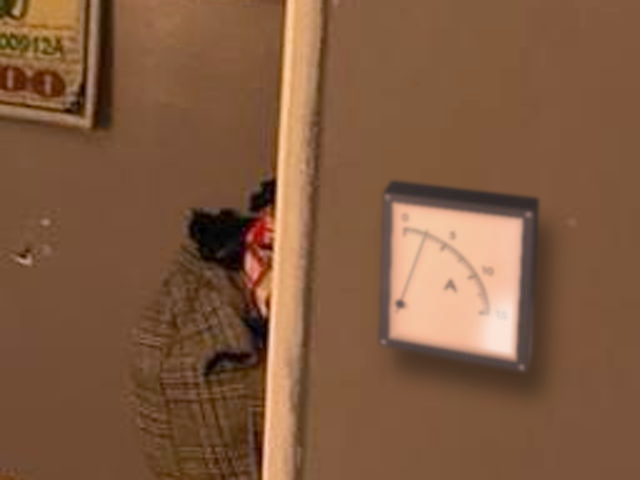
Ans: 2.5 A
